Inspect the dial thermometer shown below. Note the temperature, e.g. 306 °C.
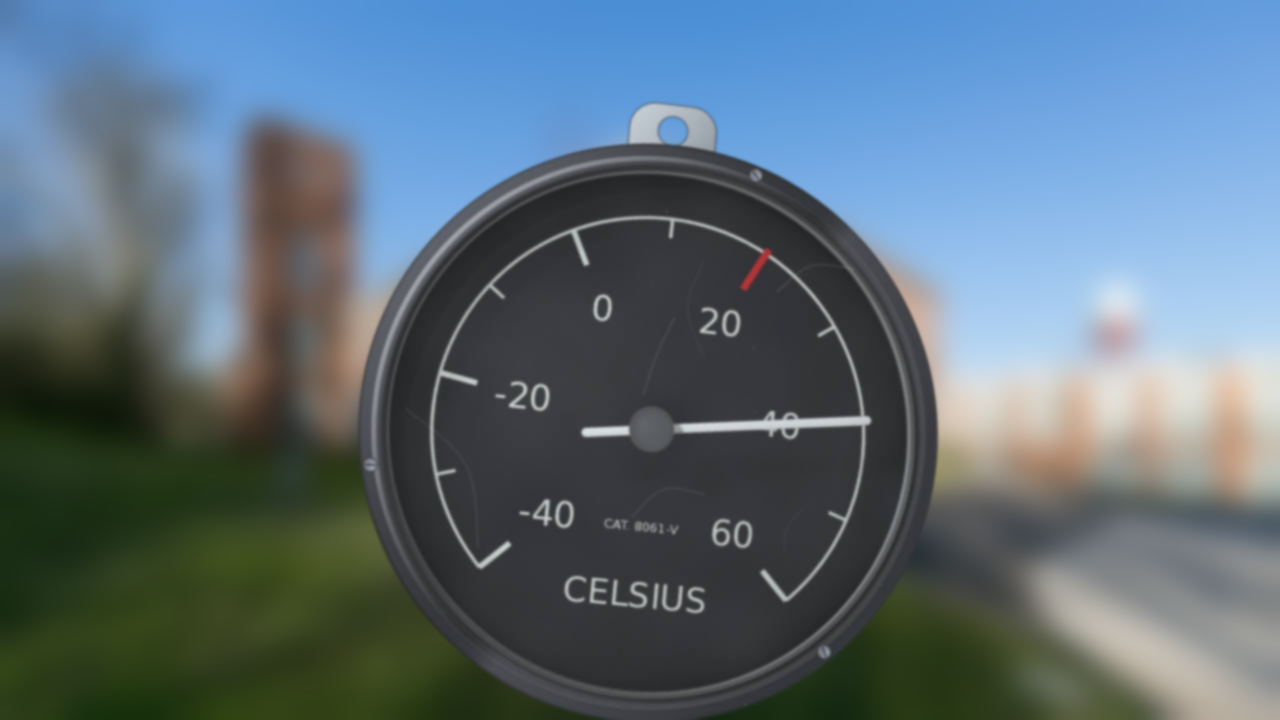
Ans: 40 °C
